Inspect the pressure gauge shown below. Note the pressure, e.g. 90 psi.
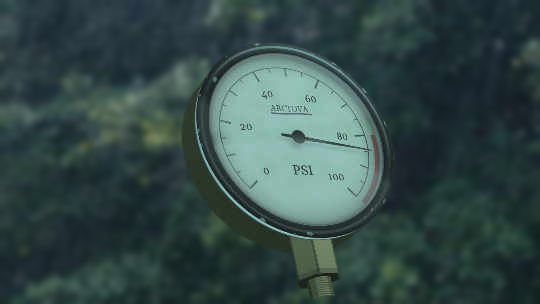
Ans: 85 psi
